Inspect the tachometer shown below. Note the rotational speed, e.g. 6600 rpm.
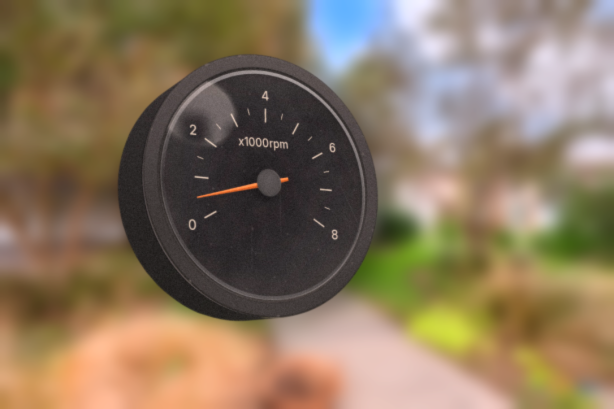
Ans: 500 rpm
